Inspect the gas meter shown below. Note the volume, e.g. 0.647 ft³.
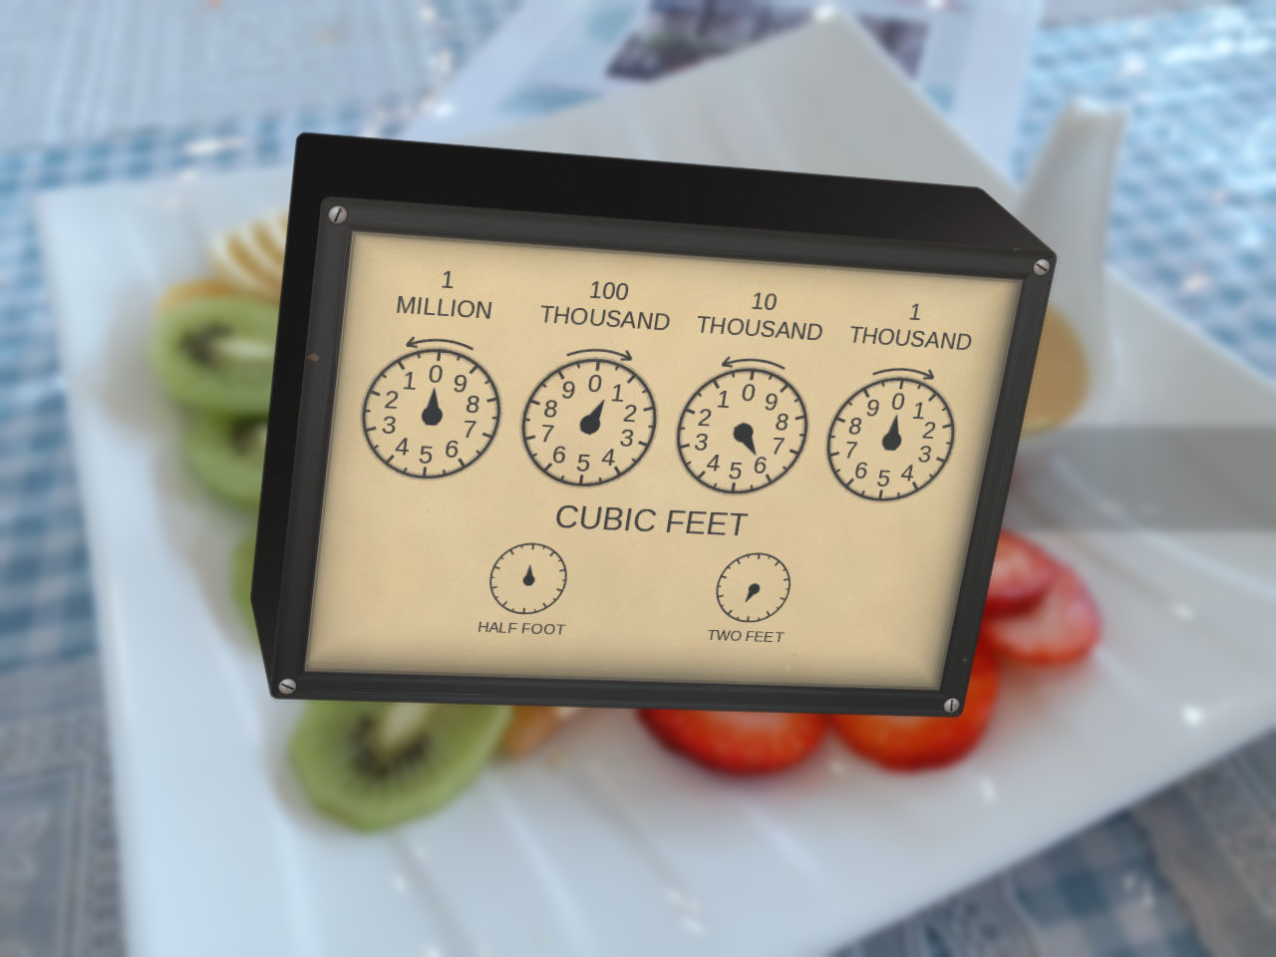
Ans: 6000 ft³
